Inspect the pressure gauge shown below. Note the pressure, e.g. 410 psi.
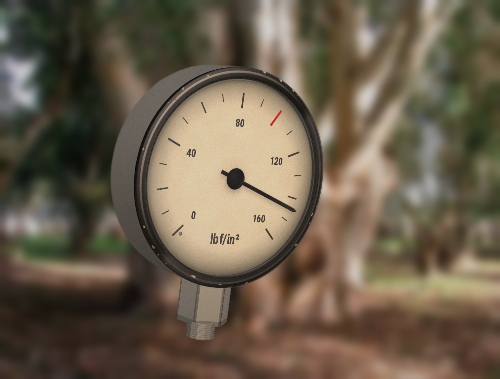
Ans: 145 psi
